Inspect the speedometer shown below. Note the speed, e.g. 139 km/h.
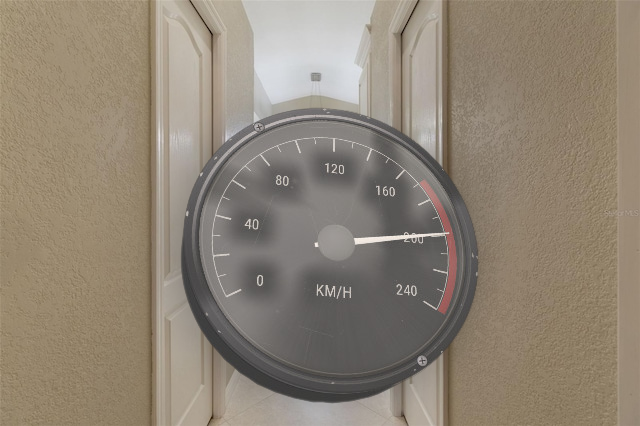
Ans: 200 km/h
